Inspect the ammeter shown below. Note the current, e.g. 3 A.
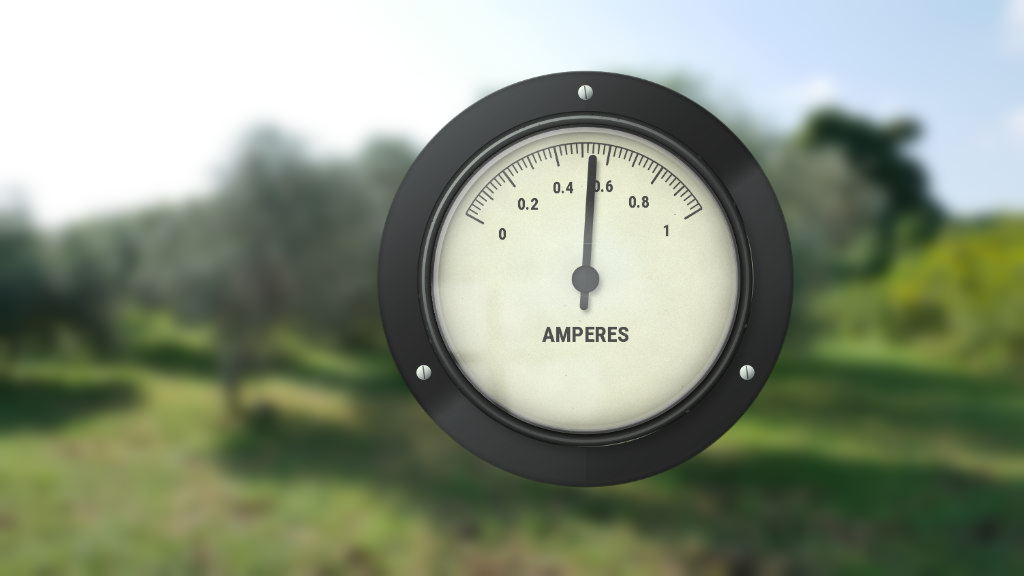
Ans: 0.54 A
